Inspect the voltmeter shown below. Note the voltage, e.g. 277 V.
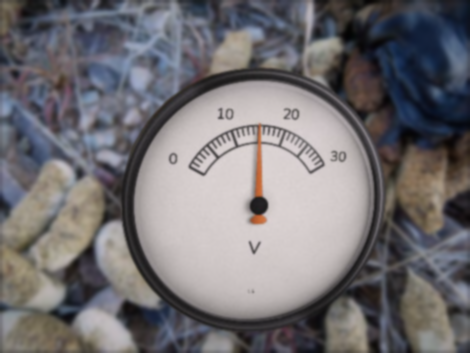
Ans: 15 V
